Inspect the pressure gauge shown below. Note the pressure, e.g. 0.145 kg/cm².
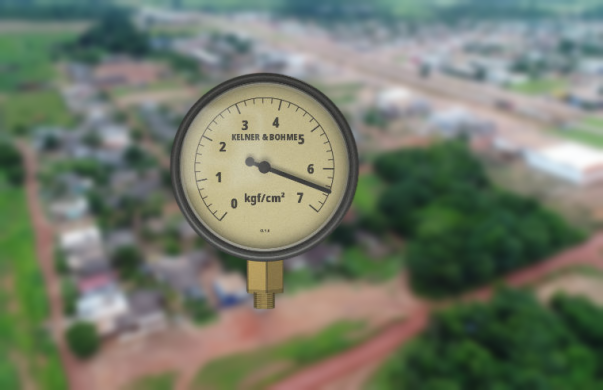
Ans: 6.5 kg/cm²
